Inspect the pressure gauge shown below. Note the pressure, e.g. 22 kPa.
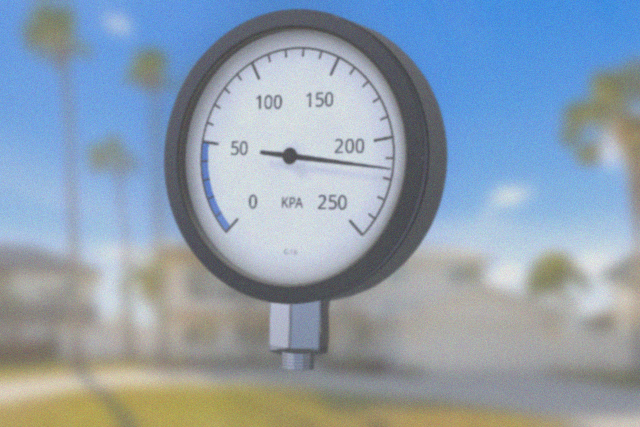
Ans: 215 kPa
